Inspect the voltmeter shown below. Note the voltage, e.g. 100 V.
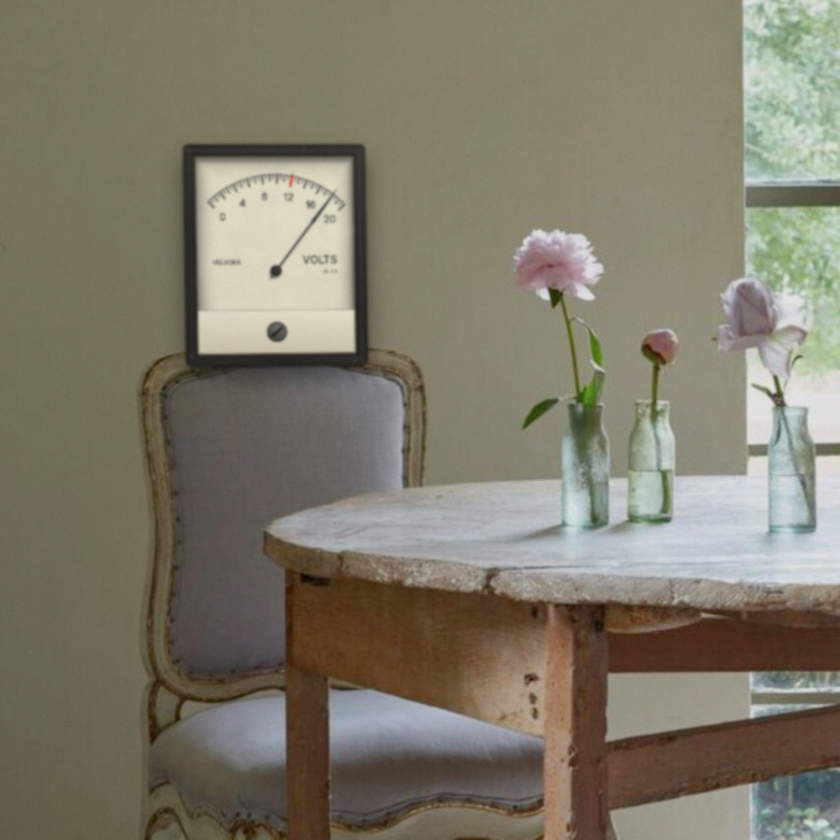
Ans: 18 V
